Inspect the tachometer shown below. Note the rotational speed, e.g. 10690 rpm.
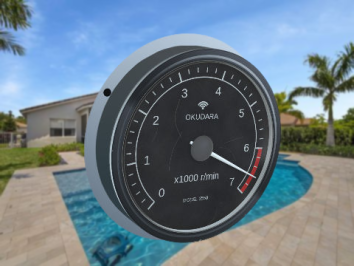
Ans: 6600 rpm
